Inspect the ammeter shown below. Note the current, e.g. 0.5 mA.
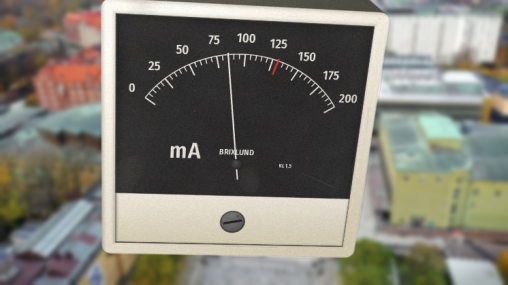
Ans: 85 mA
